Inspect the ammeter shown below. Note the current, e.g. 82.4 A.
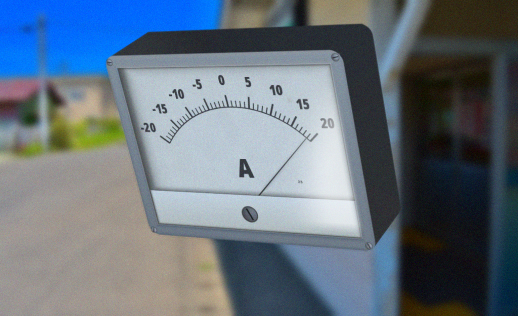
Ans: 19 A
